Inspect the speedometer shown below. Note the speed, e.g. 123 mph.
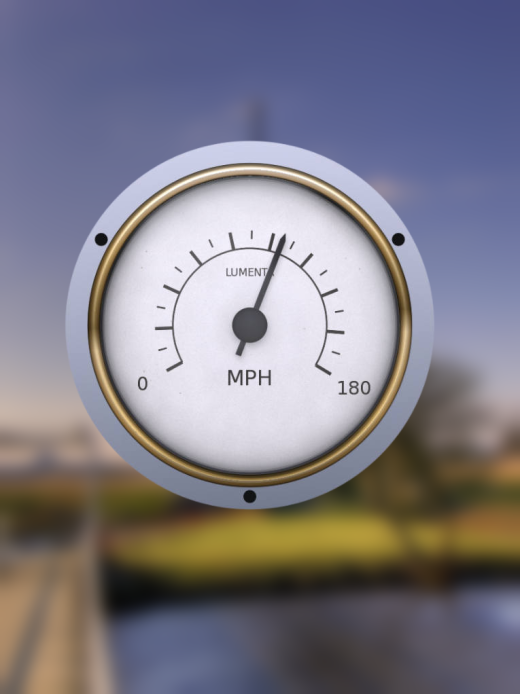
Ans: 105 mph
